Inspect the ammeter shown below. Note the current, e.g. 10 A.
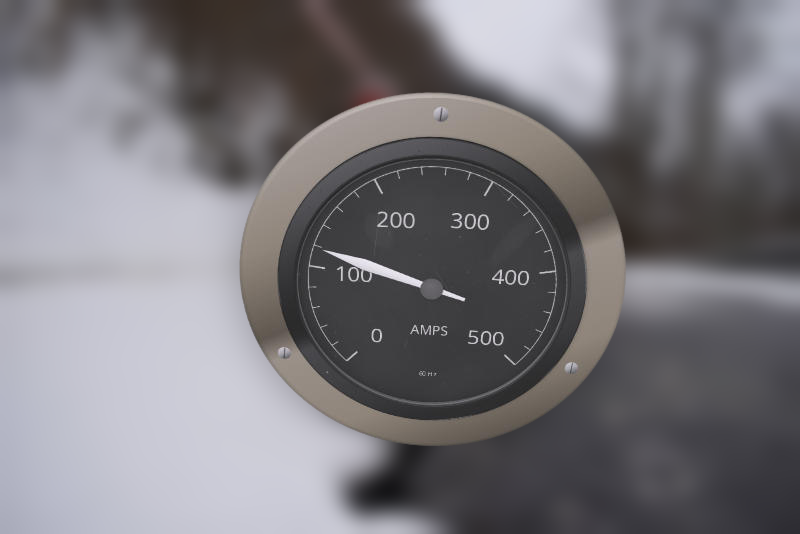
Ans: 120 A
